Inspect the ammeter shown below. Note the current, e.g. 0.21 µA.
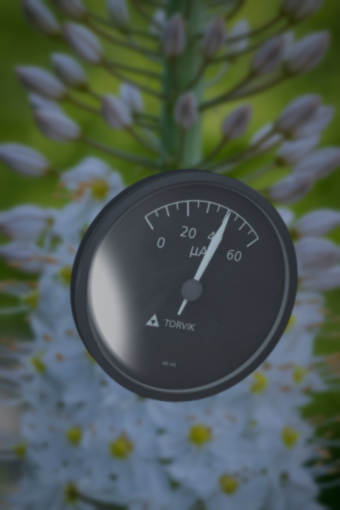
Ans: 40 µA
